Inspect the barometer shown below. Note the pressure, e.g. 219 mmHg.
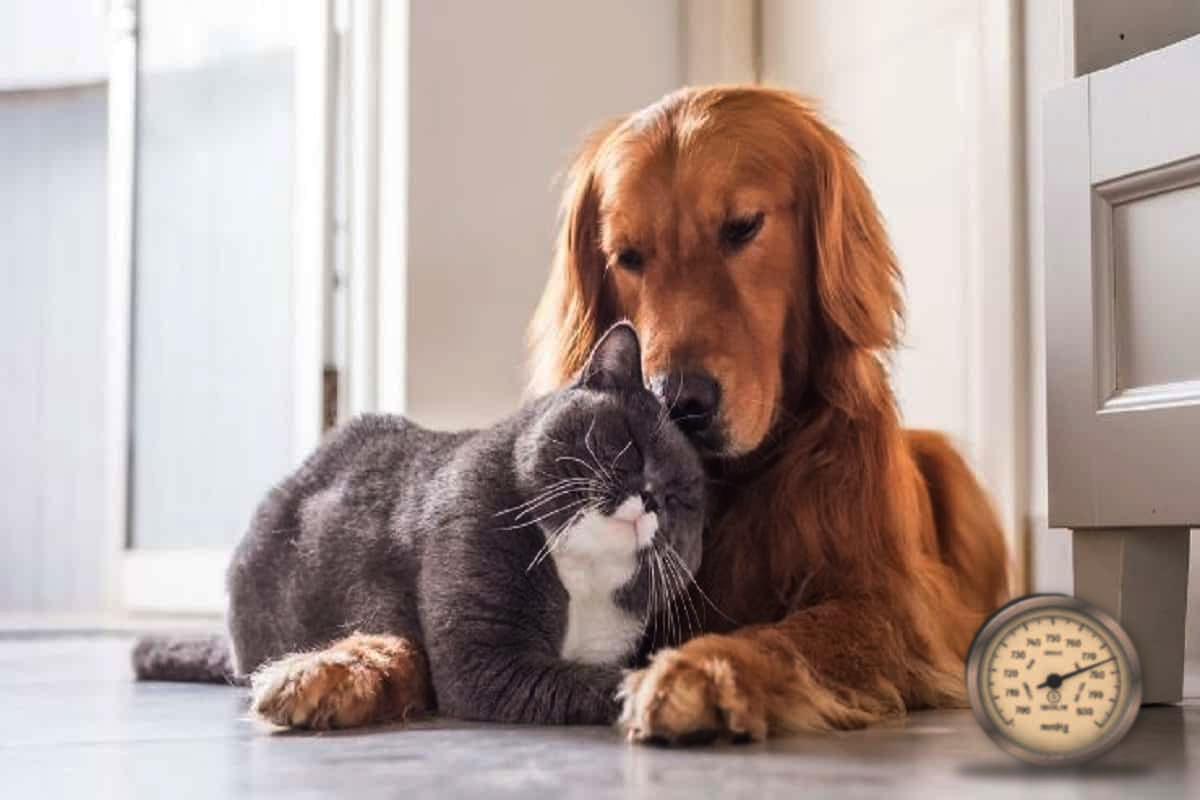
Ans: 775 mmHg
